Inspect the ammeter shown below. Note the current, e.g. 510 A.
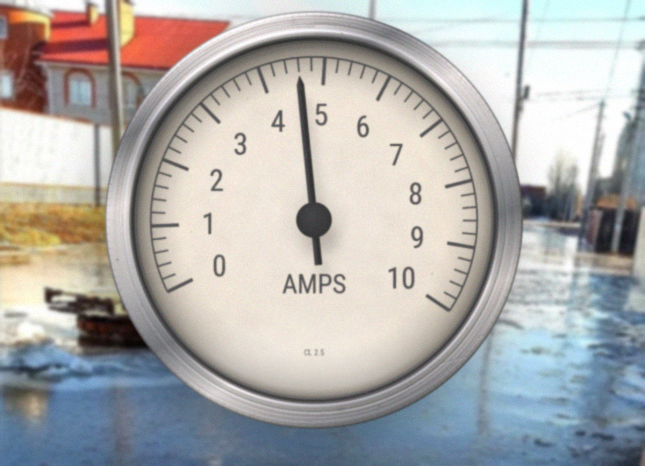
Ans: 4.6 A
